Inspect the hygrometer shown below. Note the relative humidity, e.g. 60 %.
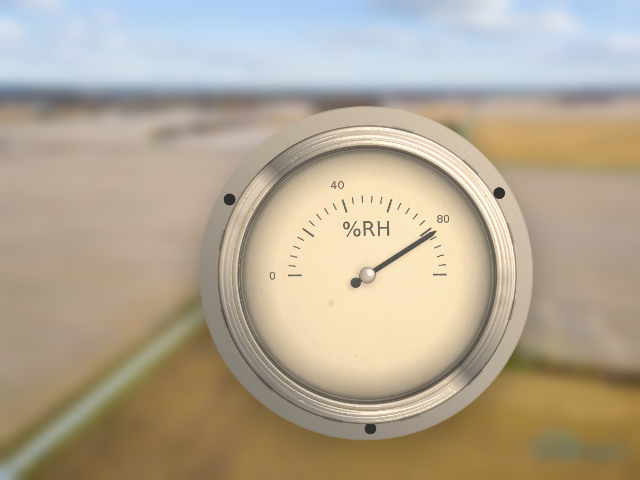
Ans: 82 %
